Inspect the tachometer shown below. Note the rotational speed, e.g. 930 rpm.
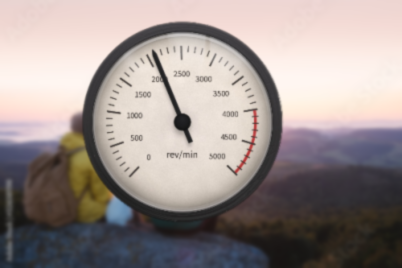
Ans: 2100 rpm
